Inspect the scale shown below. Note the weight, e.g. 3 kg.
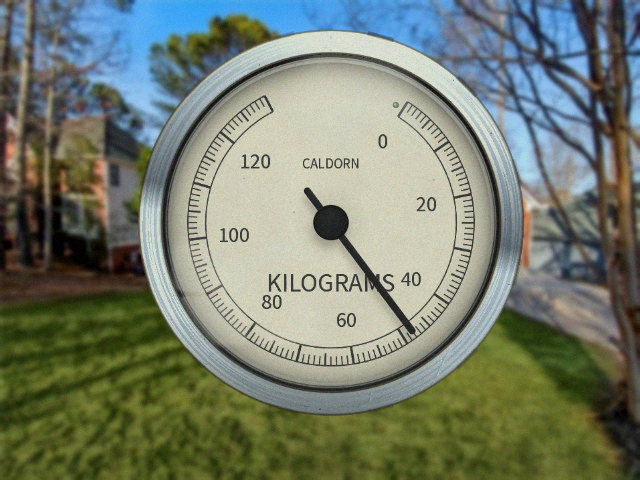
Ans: 48 kg
